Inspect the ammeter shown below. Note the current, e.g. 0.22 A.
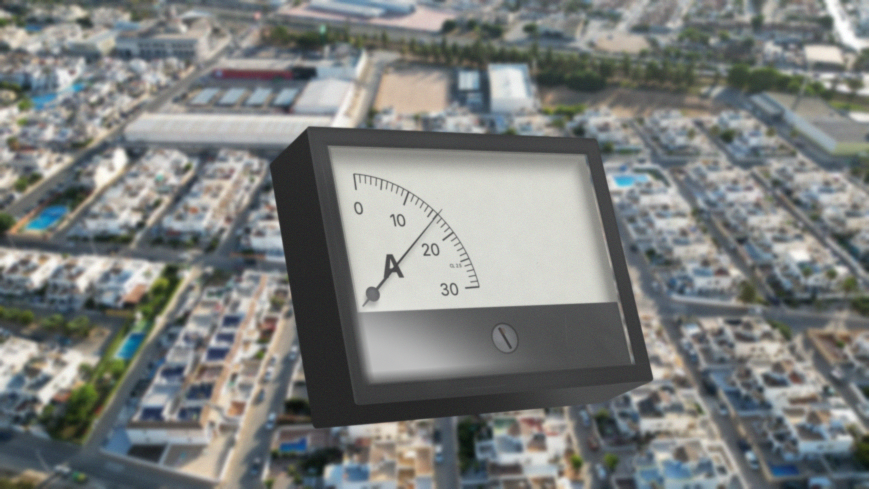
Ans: 16 A
